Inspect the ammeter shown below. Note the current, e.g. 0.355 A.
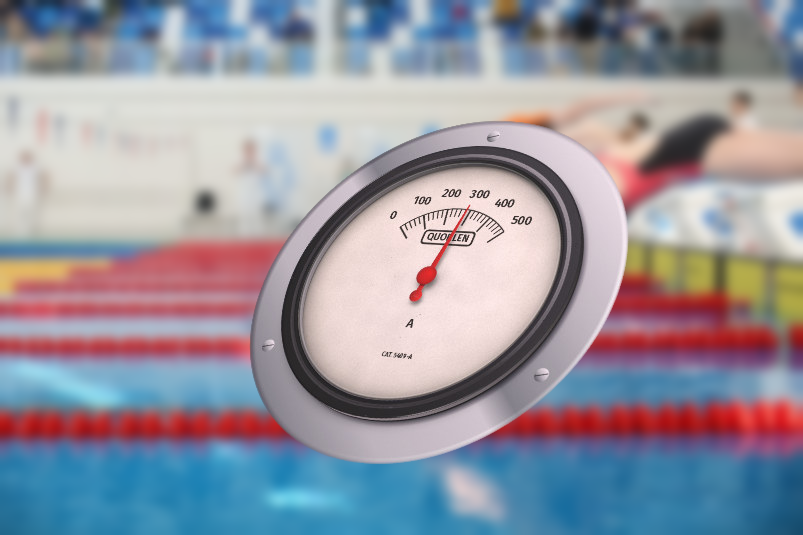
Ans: 300 A
